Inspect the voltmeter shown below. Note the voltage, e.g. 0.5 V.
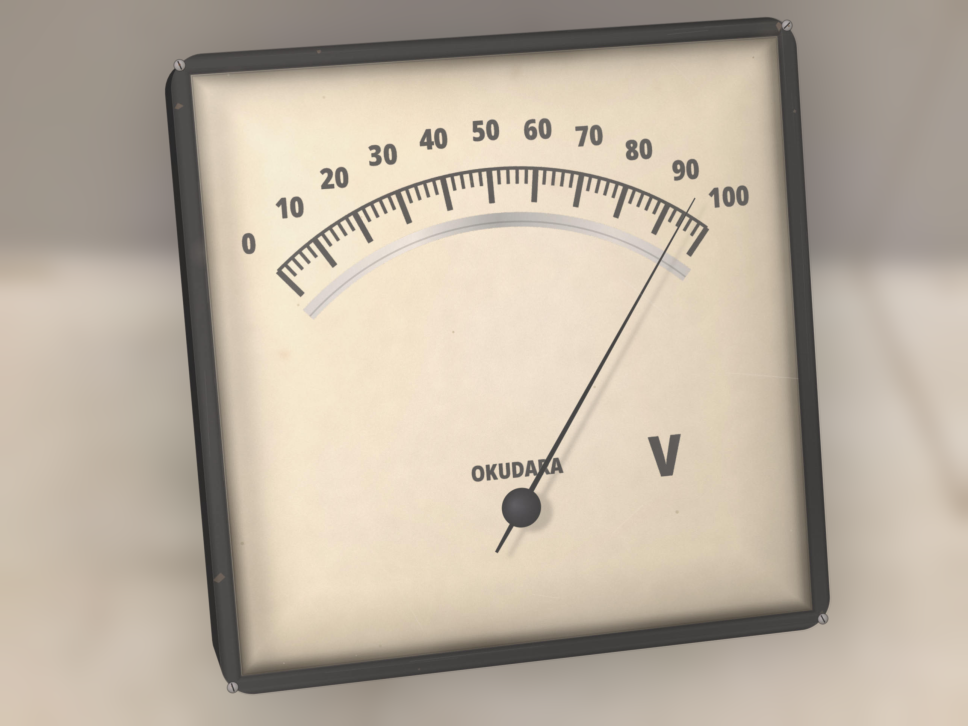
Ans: 94 V
